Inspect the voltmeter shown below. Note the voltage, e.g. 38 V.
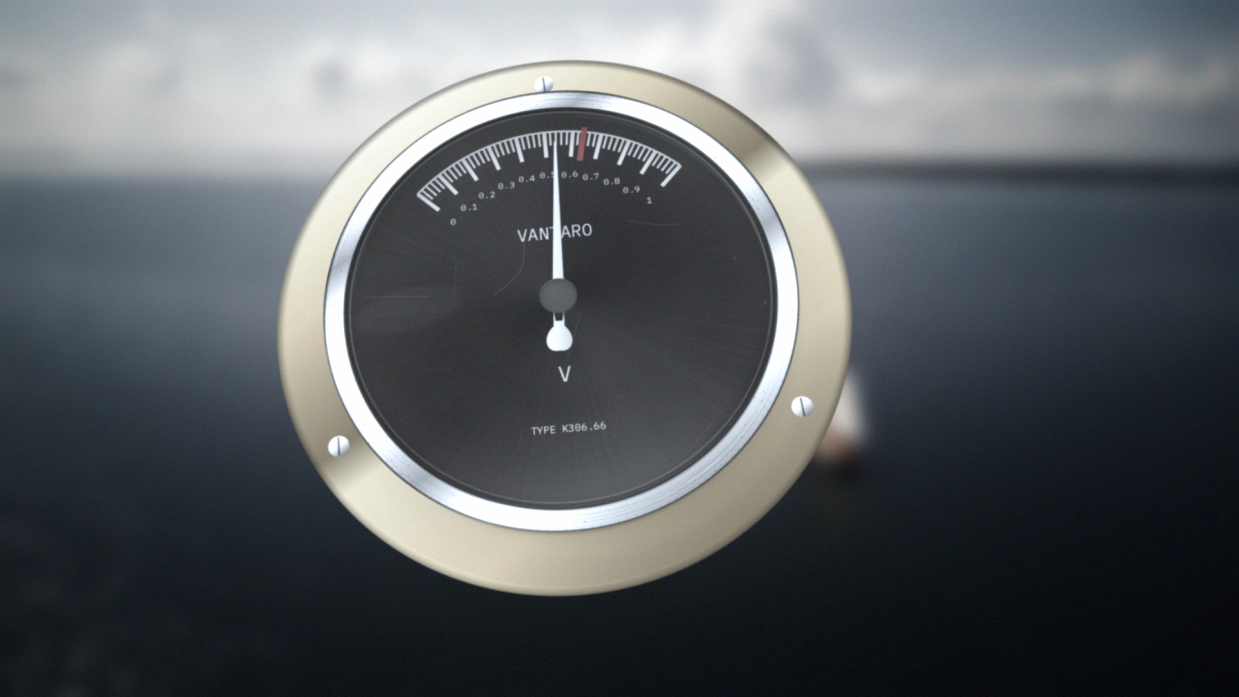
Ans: 0.54 V
